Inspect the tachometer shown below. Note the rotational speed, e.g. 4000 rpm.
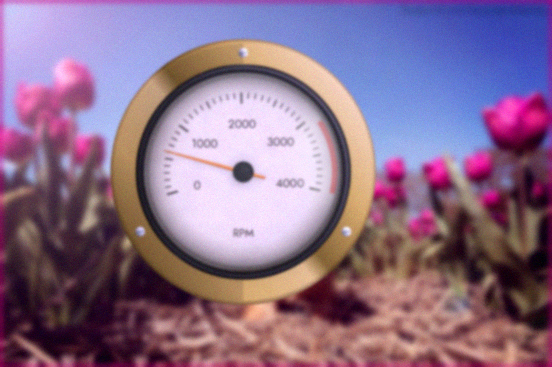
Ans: 600 rpm
